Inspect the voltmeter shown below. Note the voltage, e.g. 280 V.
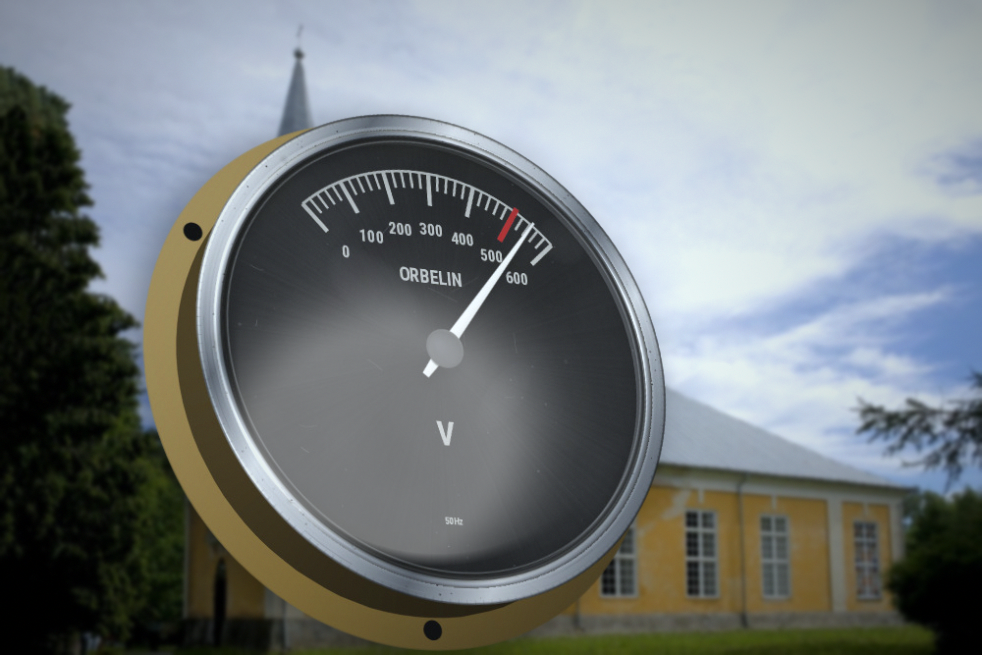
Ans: 540 V
